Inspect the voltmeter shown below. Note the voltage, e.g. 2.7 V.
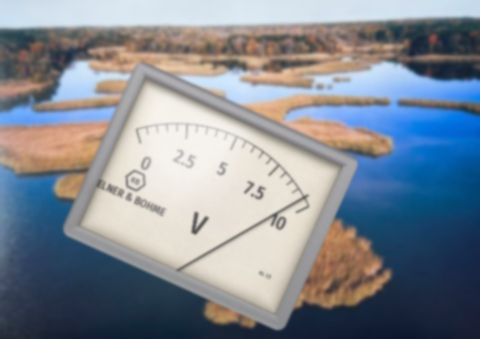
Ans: 9.5 V
